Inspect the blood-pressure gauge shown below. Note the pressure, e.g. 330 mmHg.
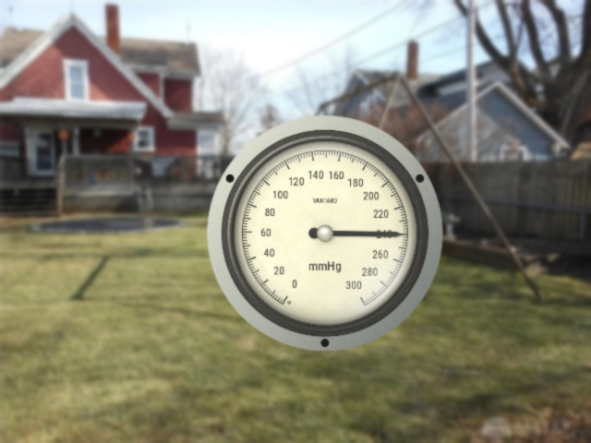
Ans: 240 mmHg
